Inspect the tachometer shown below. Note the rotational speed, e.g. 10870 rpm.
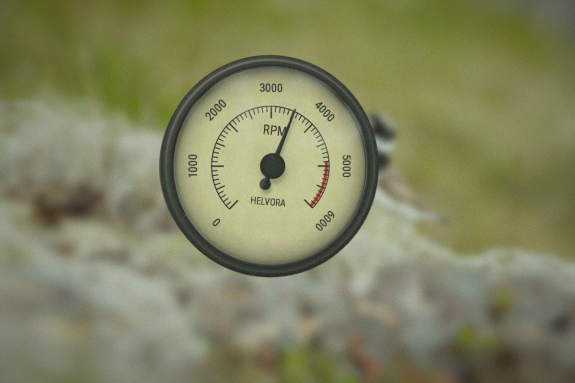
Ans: 3500 rpm
